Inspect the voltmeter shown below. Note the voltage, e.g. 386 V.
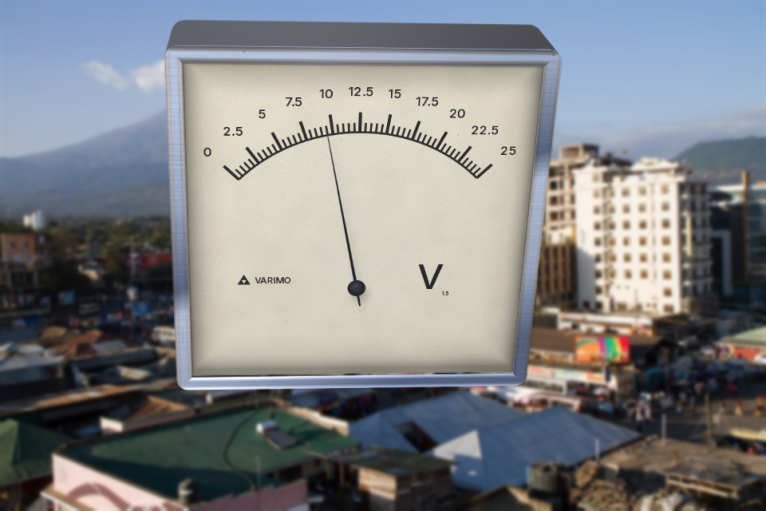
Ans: 9.5 V
